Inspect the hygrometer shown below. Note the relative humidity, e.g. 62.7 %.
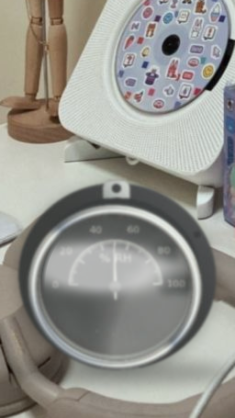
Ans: 50 %
